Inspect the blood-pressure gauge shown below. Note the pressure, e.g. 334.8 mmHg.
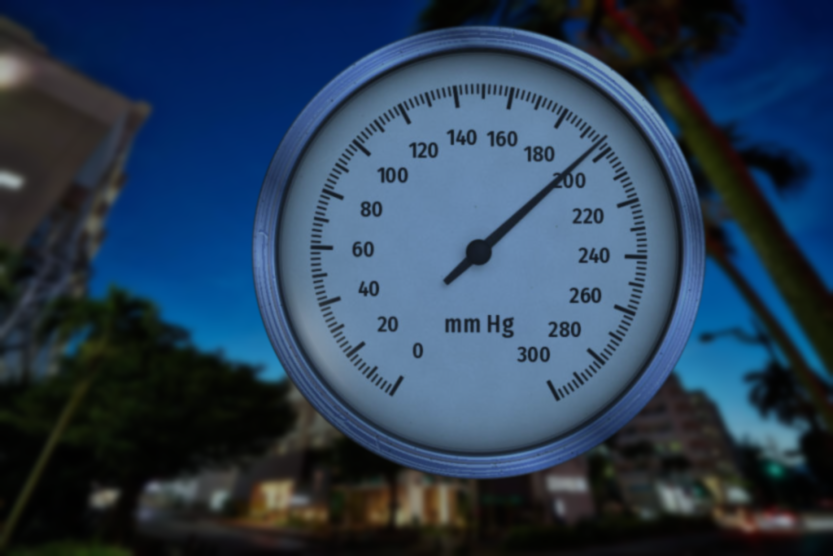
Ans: 196 mmHg
